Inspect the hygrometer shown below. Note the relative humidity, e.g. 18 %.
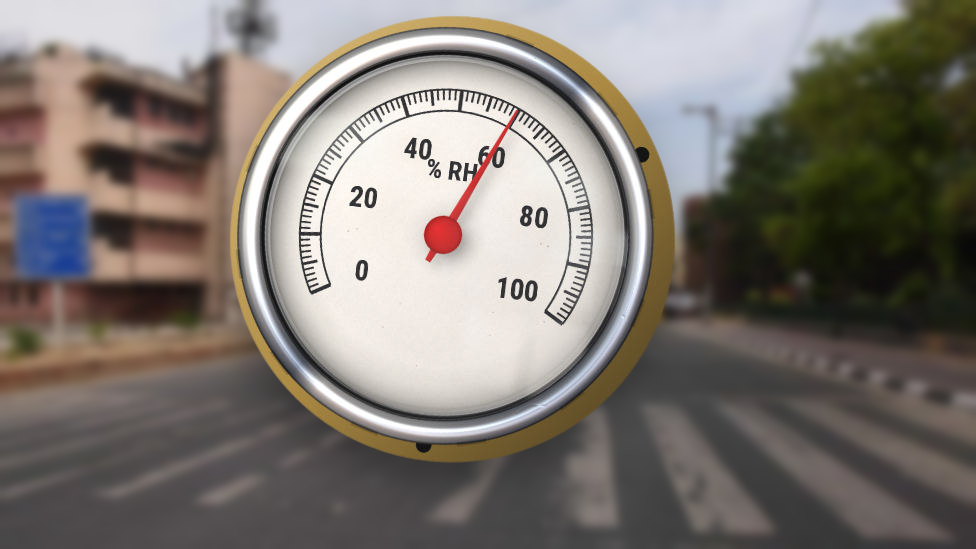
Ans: 60 %
